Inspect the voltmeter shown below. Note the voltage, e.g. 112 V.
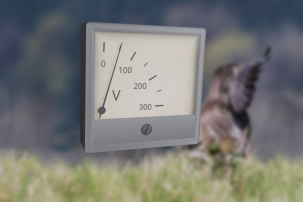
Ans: 50 V
